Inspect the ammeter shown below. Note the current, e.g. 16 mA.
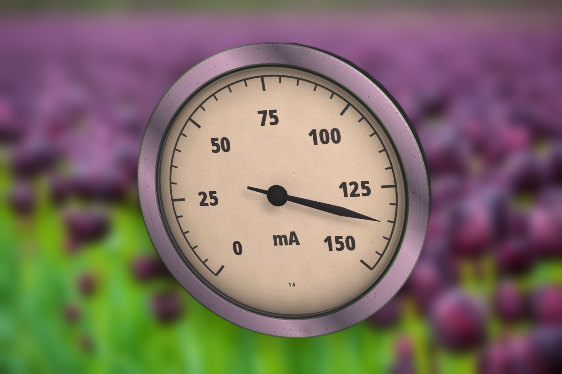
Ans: 135 mA
